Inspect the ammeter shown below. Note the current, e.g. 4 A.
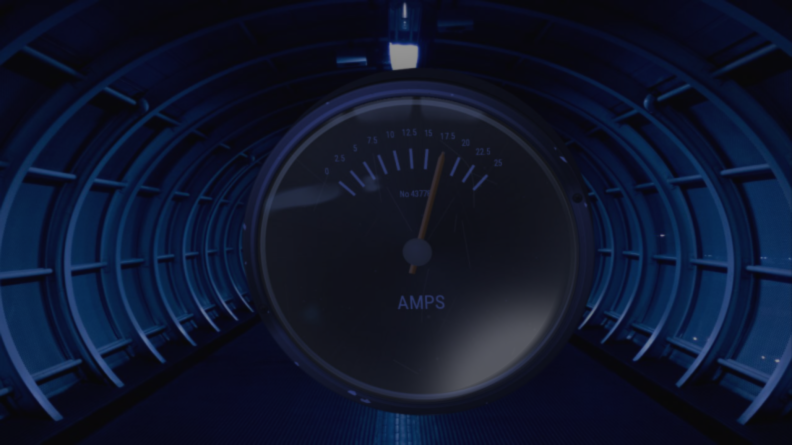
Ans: 17.5 A
